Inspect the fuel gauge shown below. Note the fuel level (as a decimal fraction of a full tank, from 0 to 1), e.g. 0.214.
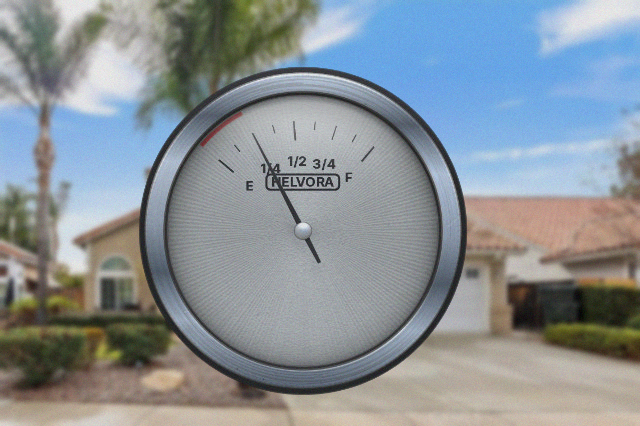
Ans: 0.25
